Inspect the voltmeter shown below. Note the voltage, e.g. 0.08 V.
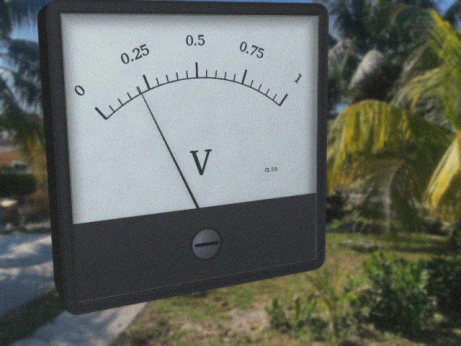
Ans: 0.2 V
